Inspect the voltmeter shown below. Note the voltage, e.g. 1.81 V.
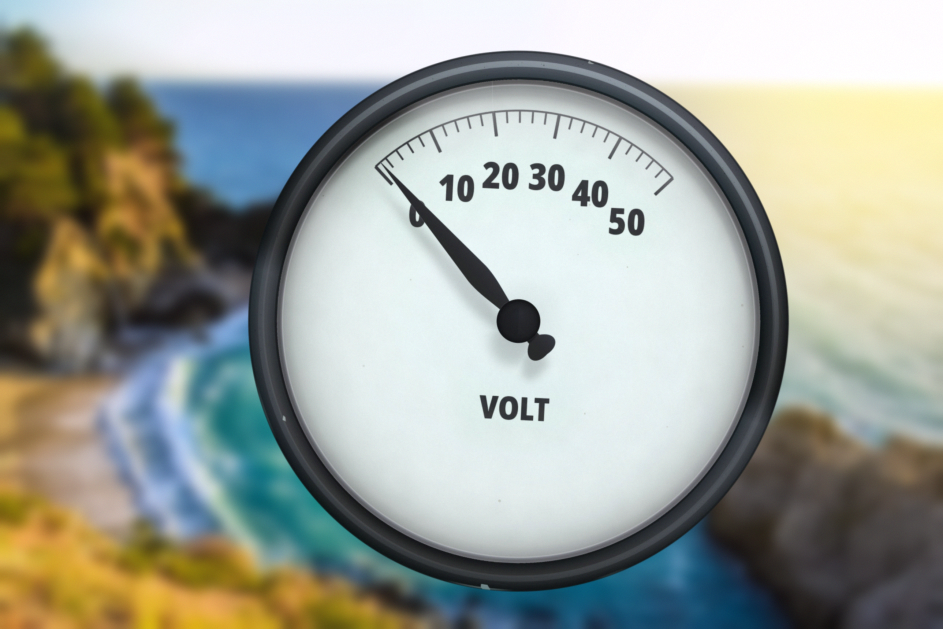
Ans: 1 V
